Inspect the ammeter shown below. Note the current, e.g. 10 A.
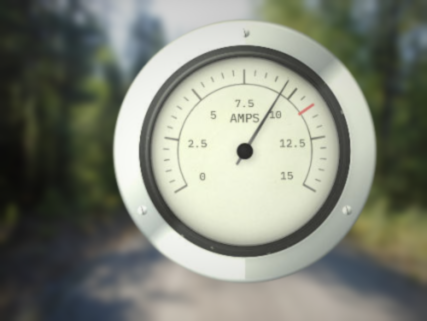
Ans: 9.5 A
